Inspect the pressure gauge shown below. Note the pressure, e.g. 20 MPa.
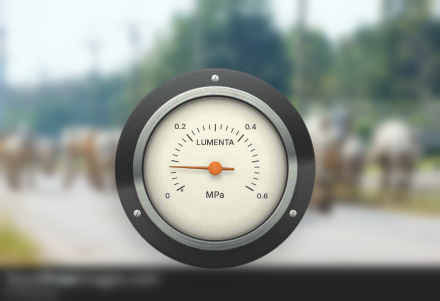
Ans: 0.08 MPa
